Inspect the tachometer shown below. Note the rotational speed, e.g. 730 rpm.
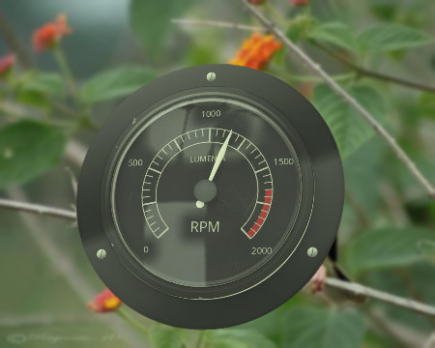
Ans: 1150 rpm
